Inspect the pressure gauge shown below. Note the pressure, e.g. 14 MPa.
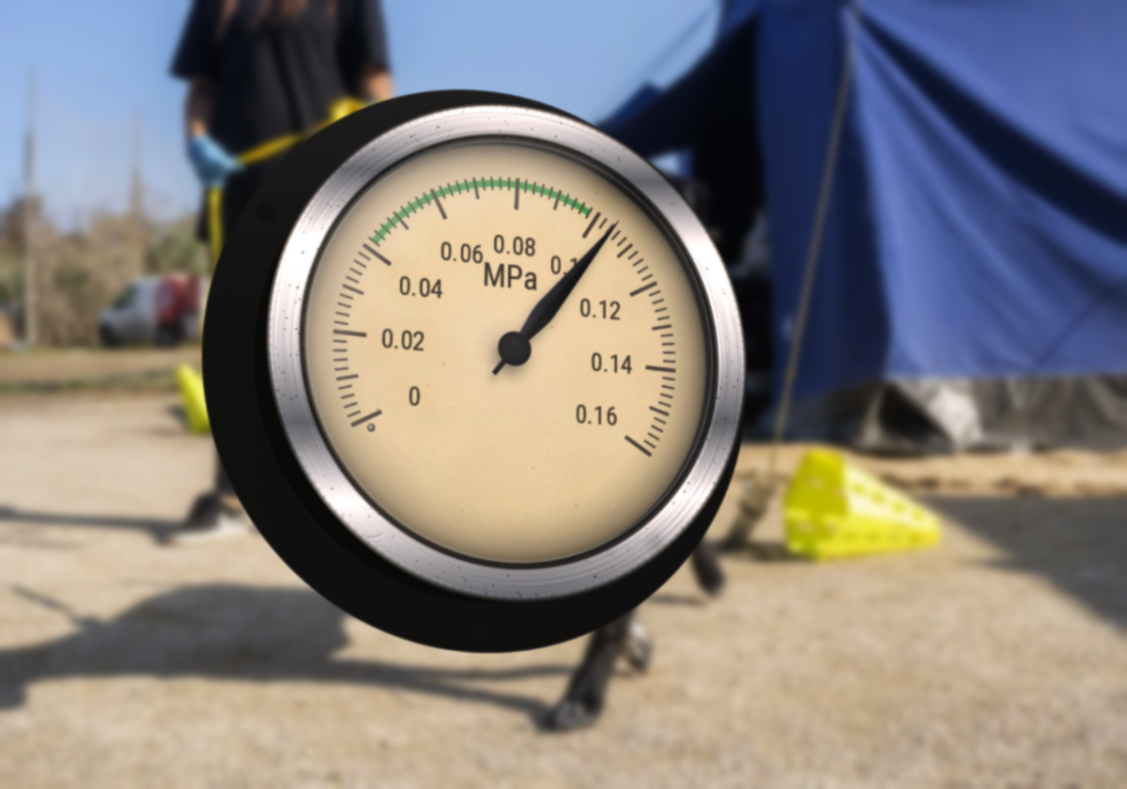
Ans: 0.104 MPa
